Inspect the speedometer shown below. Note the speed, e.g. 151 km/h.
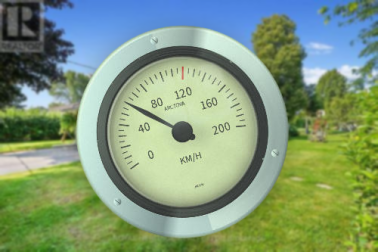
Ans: 60 km/h
